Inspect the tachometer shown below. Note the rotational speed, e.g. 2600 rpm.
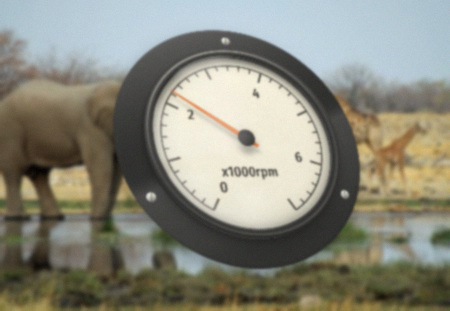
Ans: 2200 rpm
